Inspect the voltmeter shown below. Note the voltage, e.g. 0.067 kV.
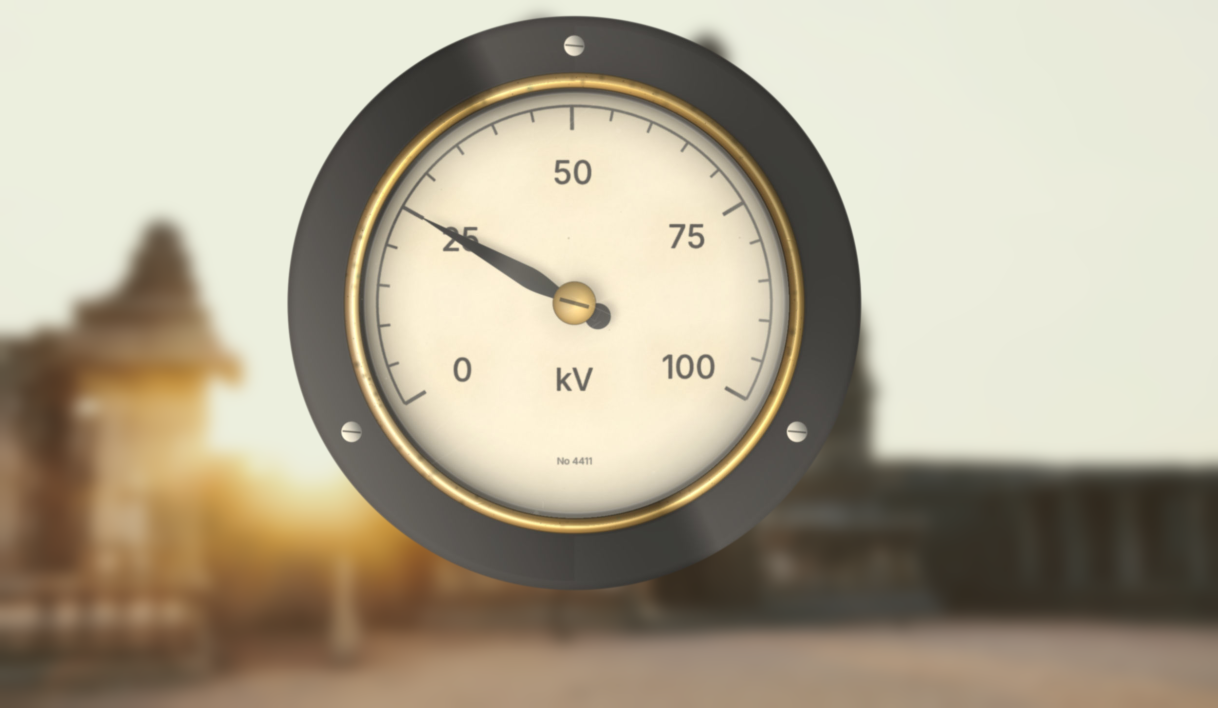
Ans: 25 kV
